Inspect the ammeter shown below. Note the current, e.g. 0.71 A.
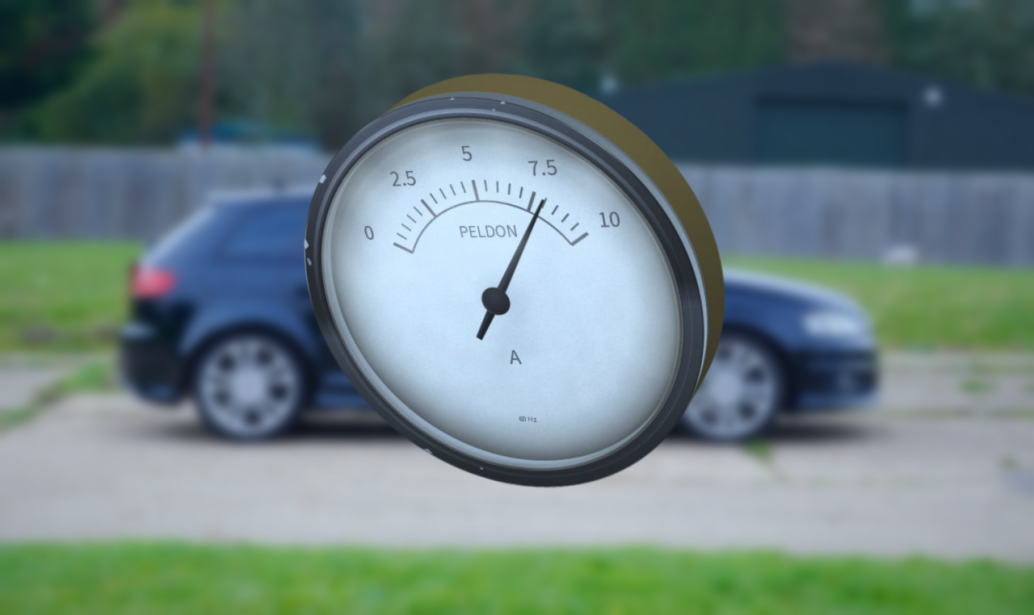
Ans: 8 A
